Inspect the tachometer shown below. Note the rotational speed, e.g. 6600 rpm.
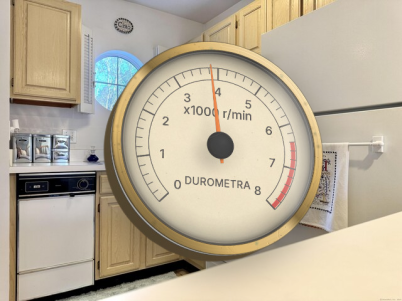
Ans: 3800 rpm
